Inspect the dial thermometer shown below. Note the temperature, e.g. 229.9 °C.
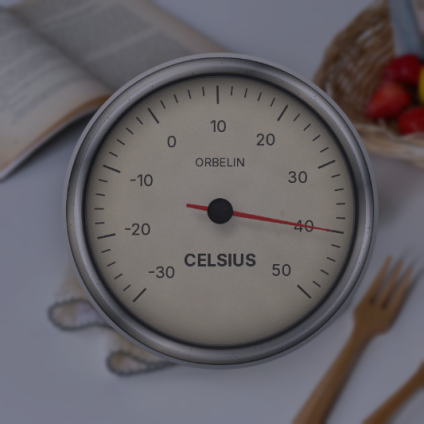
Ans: 40 °C
